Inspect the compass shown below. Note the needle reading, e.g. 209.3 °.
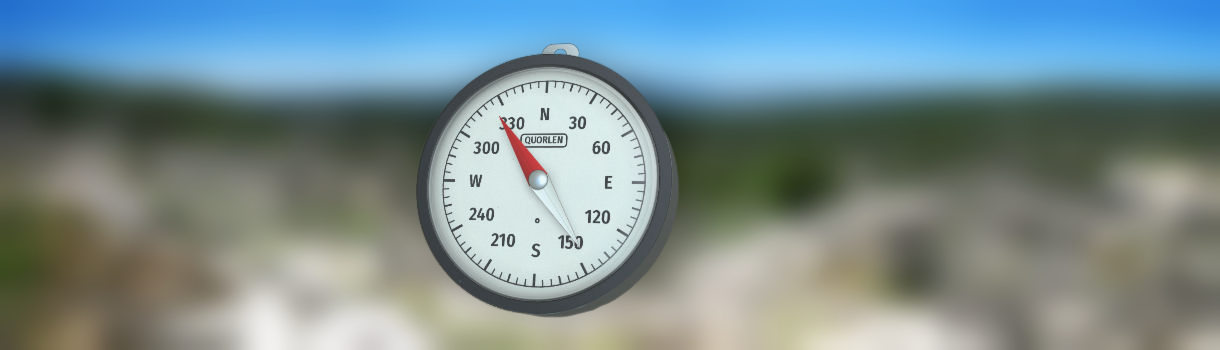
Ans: 325 °
